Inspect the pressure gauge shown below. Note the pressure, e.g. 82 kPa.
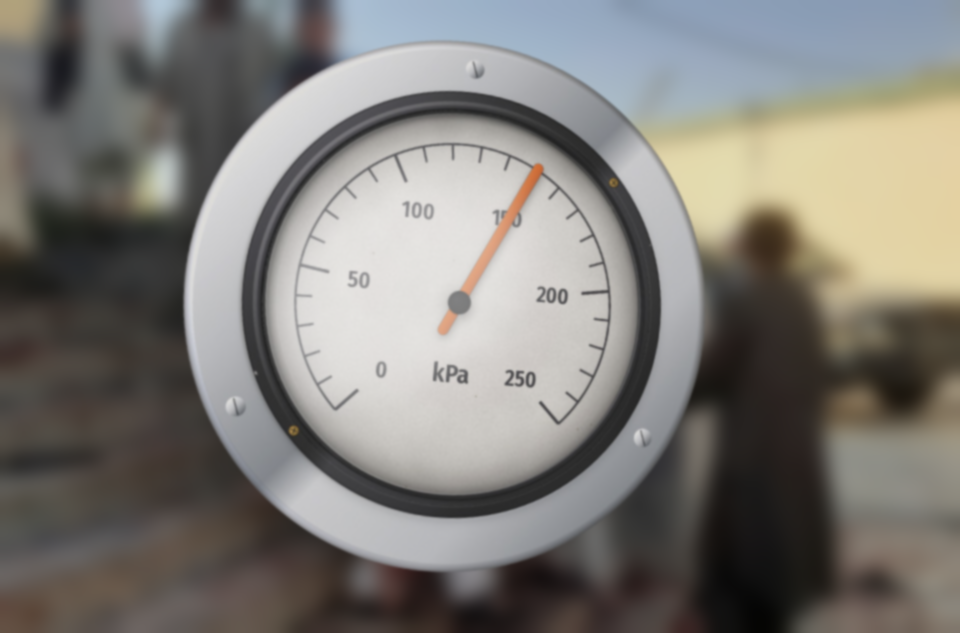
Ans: 150 kPa
